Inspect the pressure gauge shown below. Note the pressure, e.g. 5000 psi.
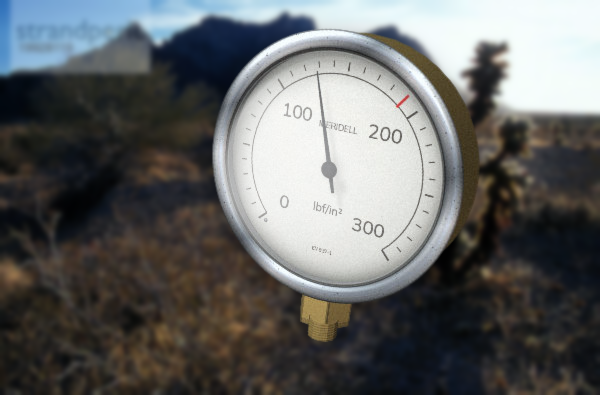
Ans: 130 psi
